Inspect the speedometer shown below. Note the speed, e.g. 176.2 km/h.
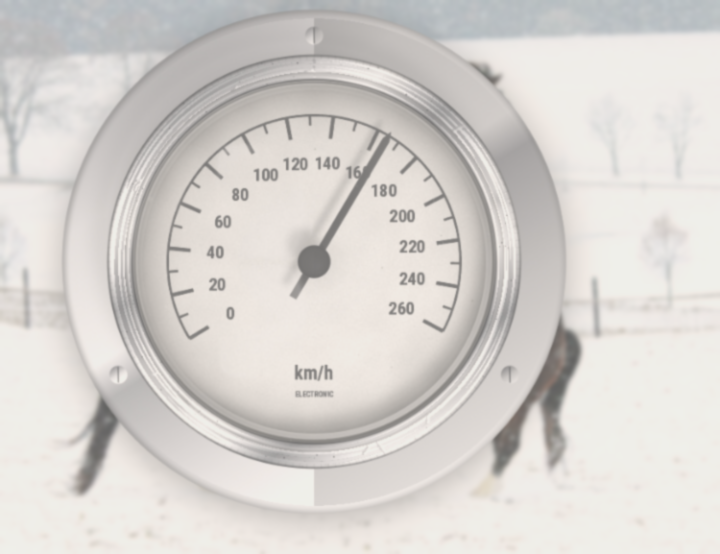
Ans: 165 km/h
